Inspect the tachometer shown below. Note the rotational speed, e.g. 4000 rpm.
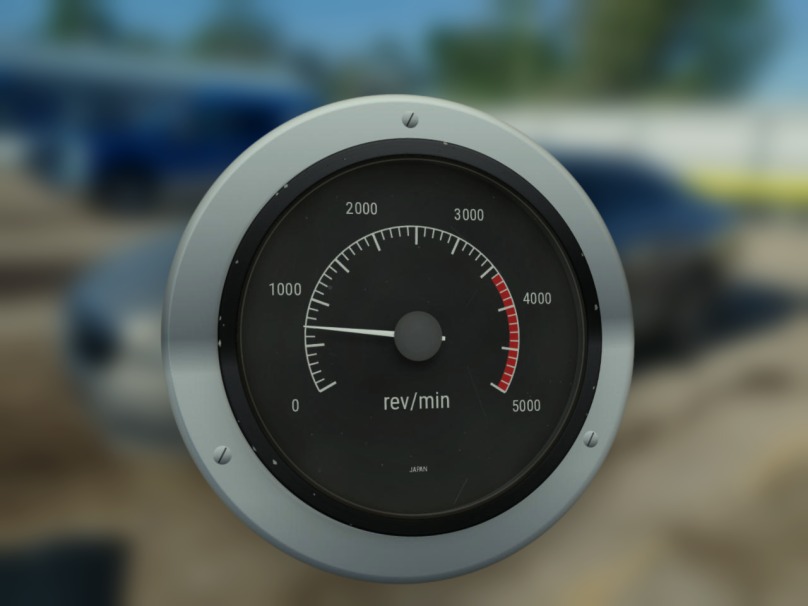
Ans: 700 rpm
